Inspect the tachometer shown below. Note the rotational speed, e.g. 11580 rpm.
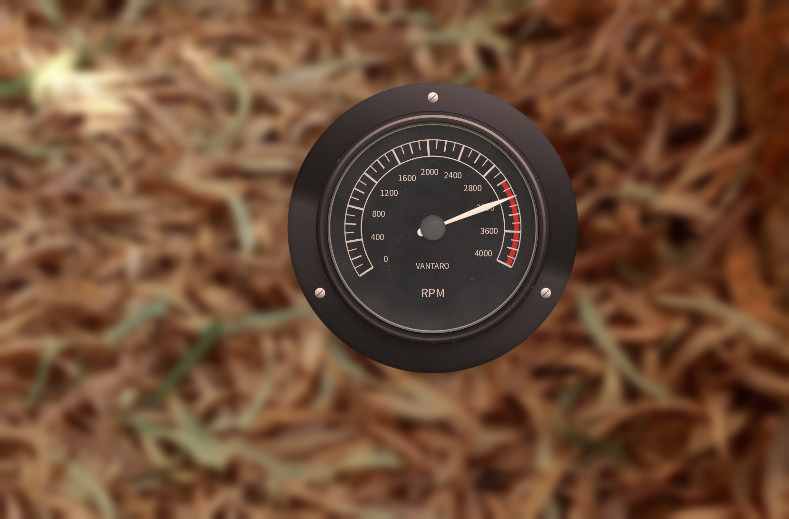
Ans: 3200 rpm
